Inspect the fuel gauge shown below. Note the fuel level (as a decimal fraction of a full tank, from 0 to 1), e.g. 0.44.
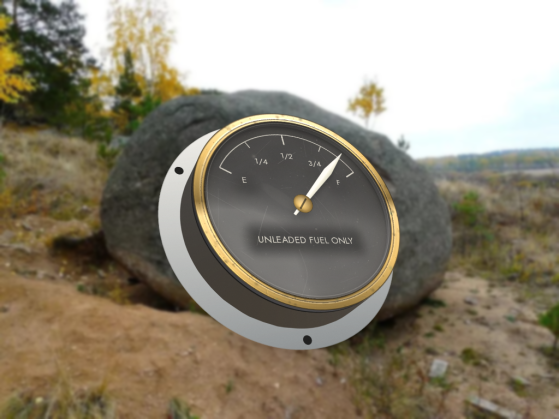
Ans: 0.875
